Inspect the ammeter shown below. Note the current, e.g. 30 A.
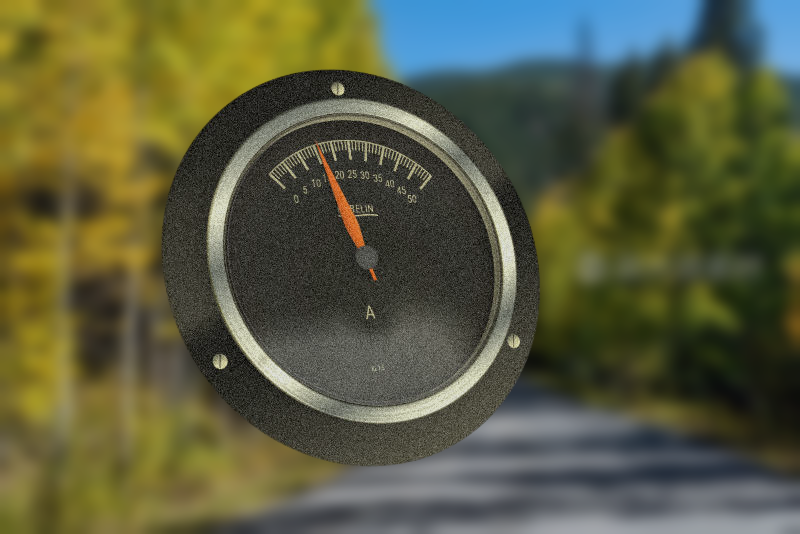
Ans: 15 A
